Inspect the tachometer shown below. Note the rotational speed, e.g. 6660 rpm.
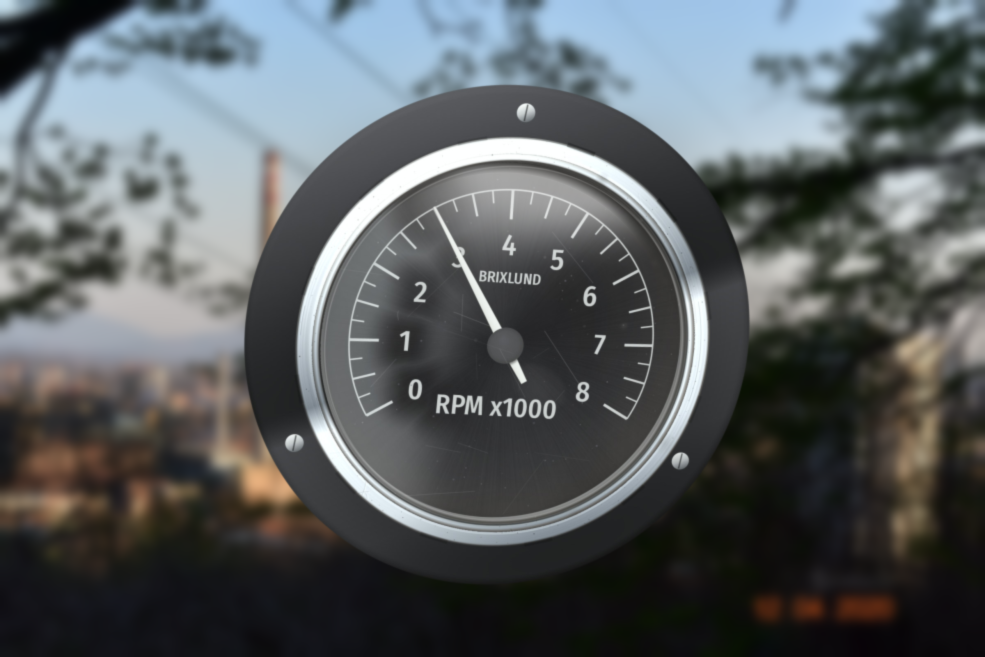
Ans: 3000 rpm
